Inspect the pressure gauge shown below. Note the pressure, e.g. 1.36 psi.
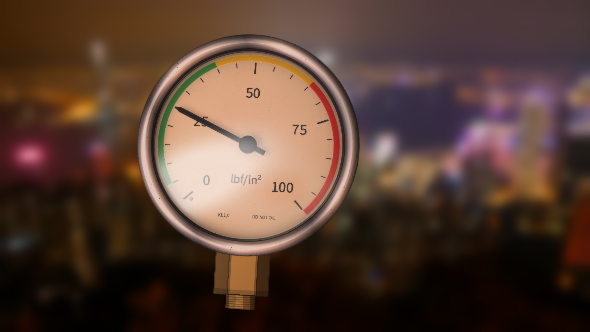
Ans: 25 psi
